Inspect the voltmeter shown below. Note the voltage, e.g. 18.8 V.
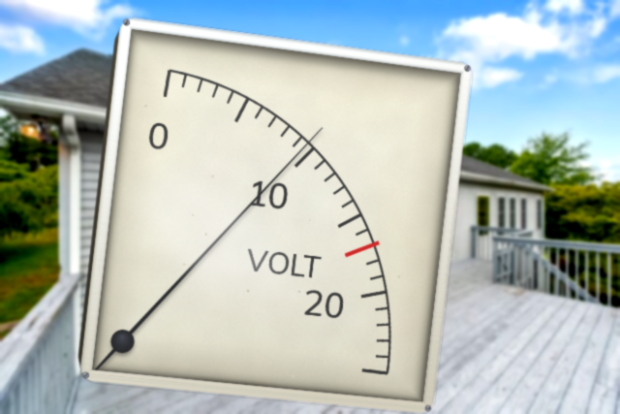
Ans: 9.5 V
